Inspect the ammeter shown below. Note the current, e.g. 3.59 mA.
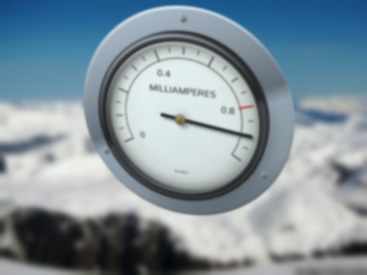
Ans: 0.9 mA
